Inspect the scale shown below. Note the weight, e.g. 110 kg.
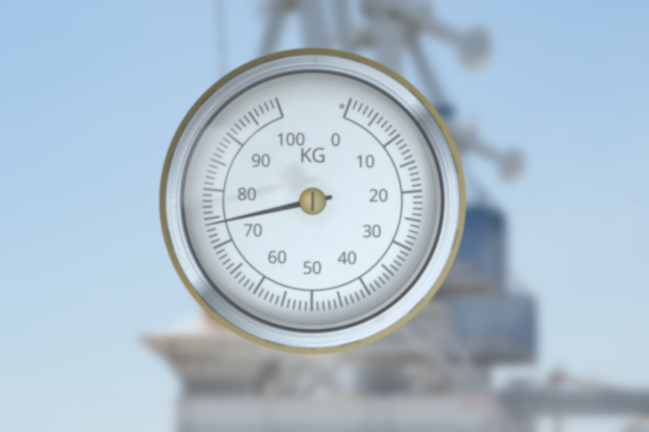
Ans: 74 kg
